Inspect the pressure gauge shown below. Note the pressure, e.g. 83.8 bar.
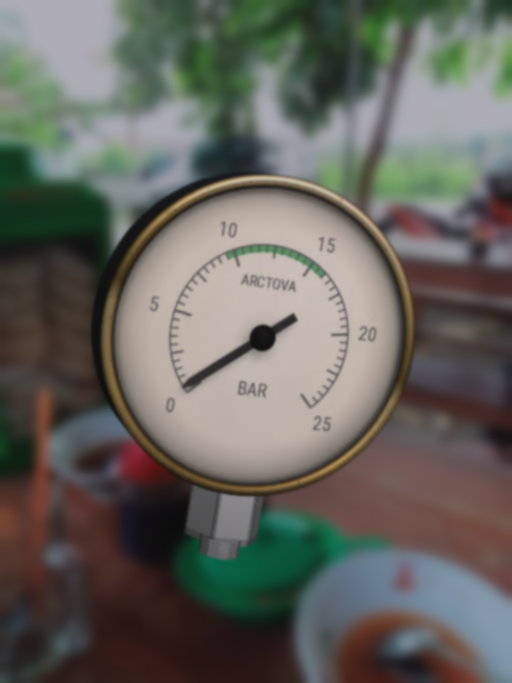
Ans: 0.5 bar
